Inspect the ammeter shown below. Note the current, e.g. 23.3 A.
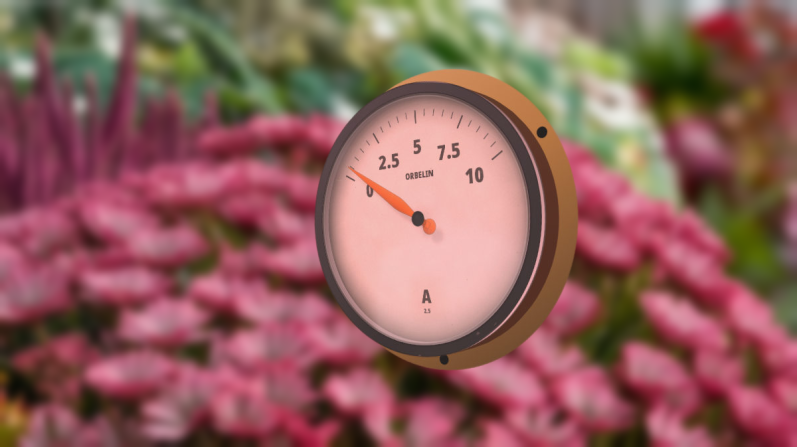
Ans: 0.5 A
